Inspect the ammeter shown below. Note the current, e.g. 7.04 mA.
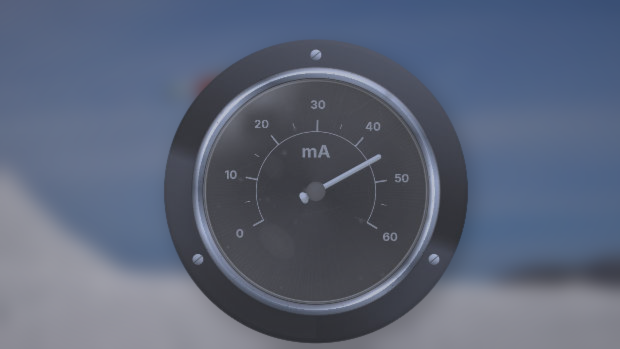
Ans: 45 mA
